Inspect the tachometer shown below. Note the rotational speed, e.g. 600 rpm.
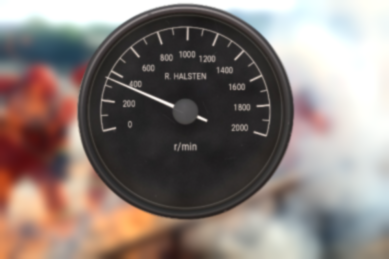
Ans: 350 rpm
